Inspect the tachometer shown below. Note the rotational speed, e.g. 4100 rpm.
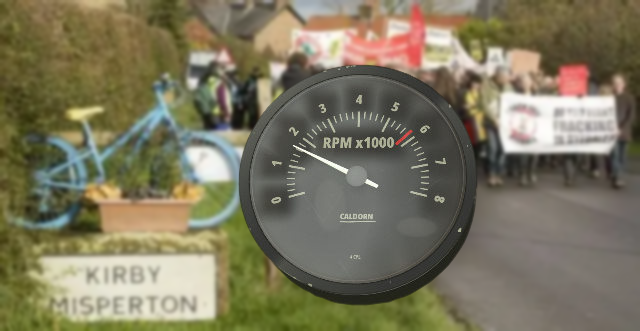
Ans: 1600 rpm
